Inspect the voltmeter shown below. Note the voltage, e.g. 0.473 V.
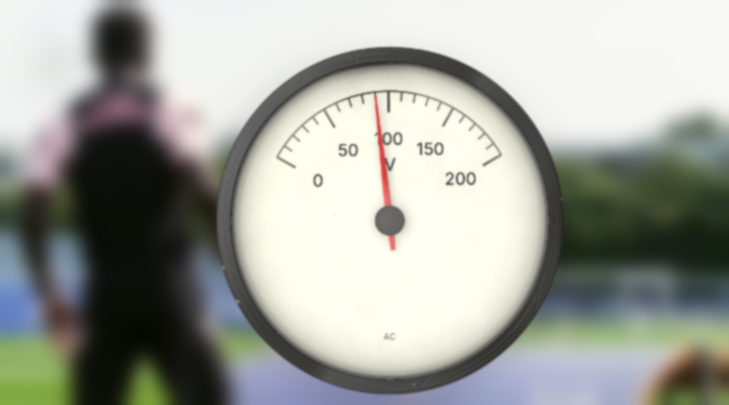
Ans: 90 V
